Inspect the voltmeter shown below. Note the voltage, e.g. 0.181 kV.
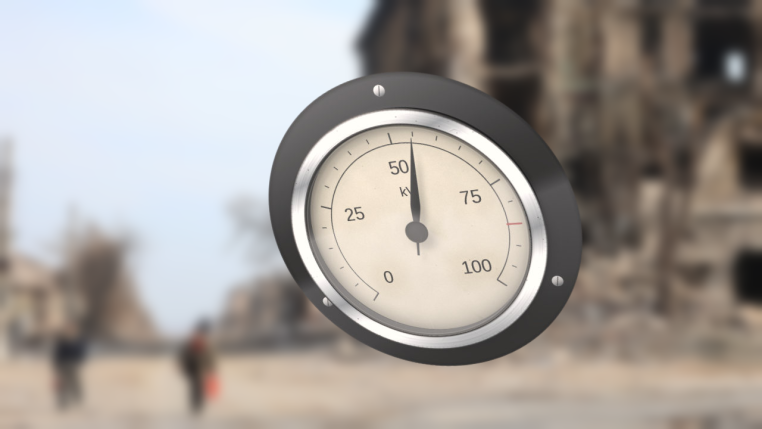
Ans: 55 kV
